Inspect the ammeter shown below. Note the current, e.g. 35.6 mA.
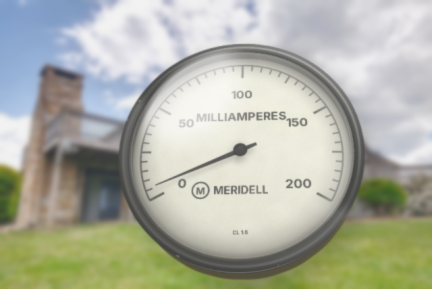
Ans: 5 mA
